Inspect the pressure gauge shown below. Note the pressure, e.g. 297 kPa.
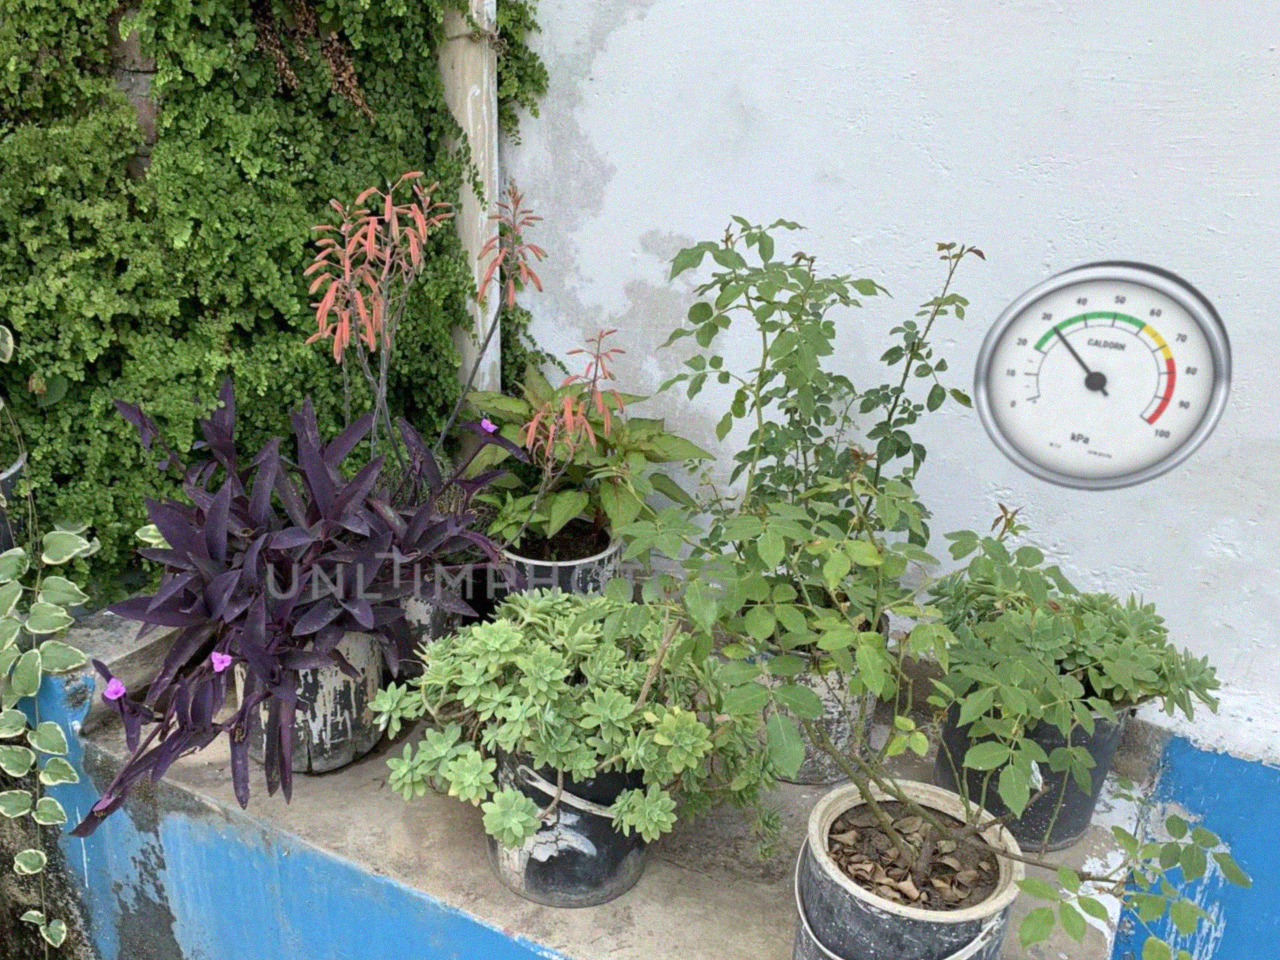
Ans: 30 kPa
